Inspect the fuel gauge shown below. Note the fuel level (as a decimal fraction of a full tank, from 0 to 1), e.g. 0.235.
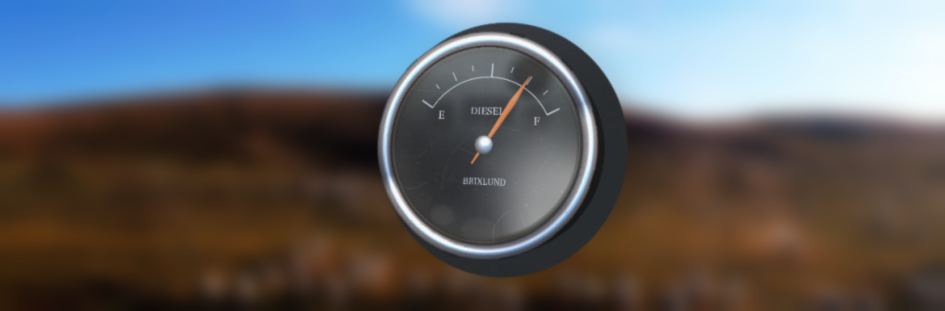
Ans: 0.75
